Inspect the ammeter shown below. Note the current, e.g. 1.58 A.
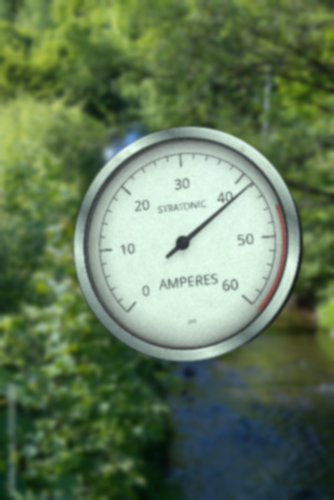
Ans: 42 A
